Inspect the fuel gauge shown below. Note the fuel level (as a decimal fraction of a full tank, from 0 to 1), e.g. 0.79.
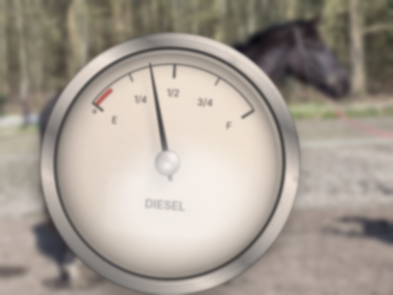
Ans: 0.375
